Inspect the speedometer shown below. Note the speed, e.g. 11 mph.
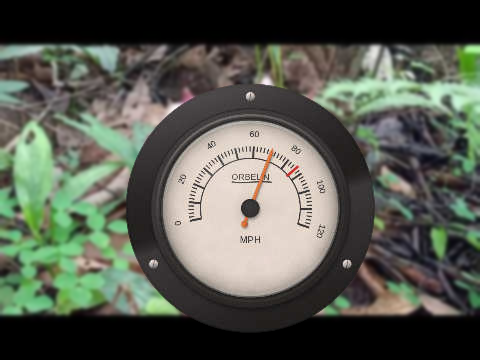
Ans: 70 mph
